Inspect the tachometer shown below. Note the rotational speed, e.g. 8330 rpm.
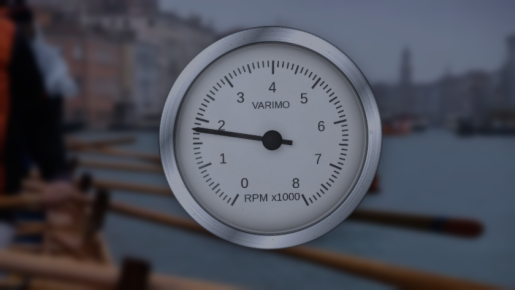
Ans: 1800 rpm
